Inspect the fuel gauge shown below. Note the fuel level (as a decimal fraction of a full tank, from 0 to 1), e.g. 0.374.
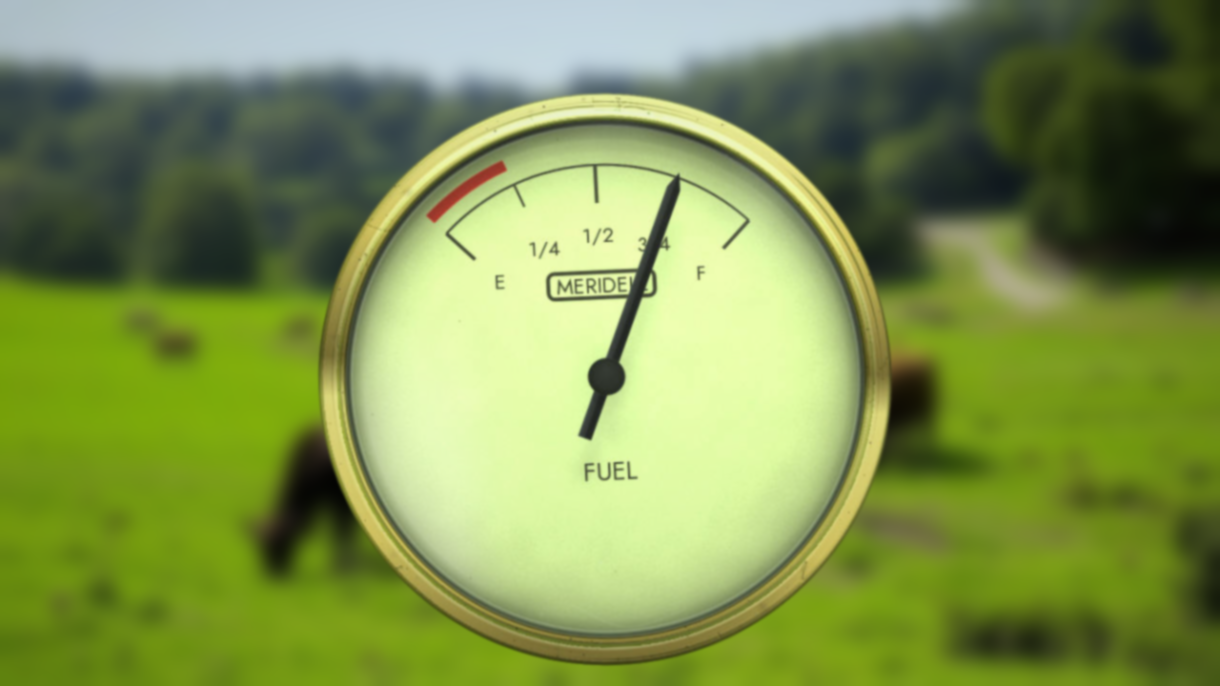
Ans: 0.75
